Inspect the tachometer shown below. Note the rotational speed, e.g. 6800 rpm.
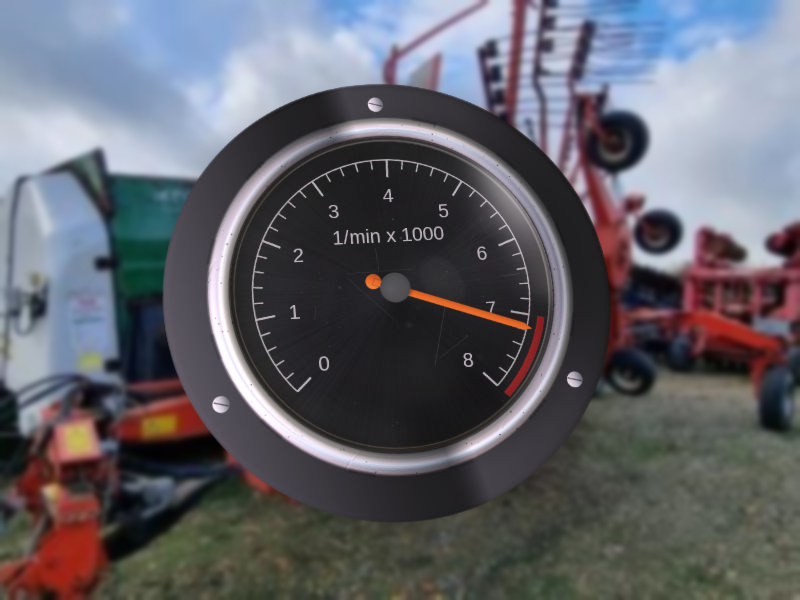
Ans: 7200 rpm
